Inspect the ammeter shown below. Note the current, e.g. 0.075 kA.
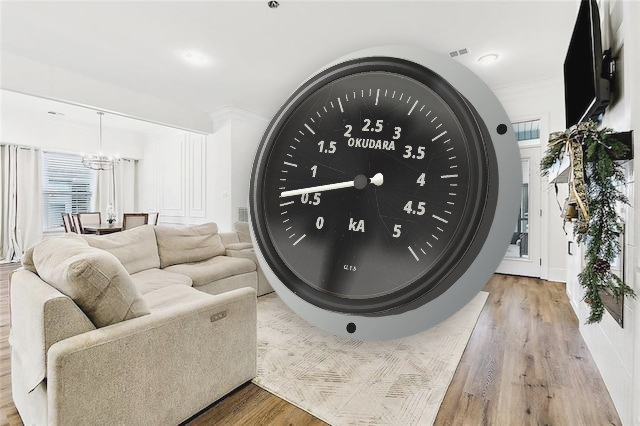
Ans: 0.6 kA
